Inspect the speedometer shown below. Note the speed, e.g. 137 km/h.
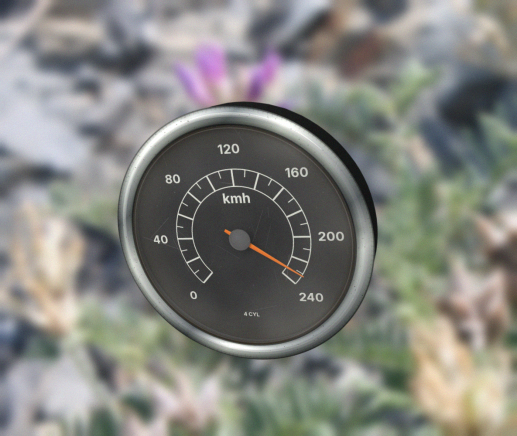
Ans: 230 km/h
